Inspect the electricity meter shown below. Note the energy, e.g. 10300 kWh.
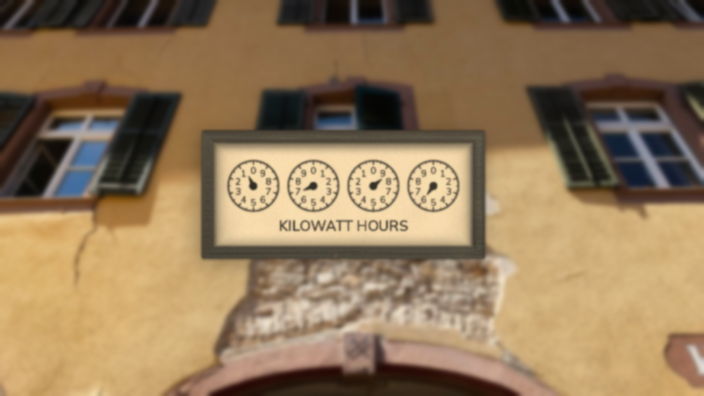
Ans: 686 kWh
